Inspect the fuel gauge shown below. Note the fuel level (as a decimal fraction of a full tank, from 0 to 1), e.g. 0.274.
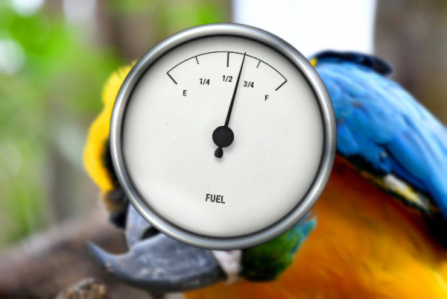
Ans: 0.625
